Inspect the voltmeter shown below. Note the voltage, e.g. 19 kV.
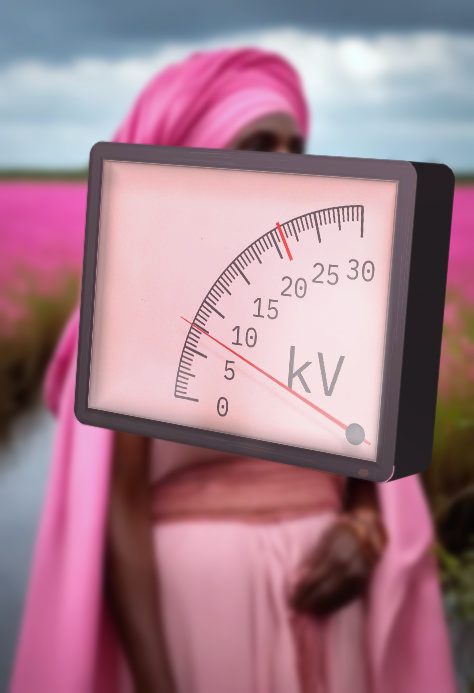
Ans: 7.5 kV
